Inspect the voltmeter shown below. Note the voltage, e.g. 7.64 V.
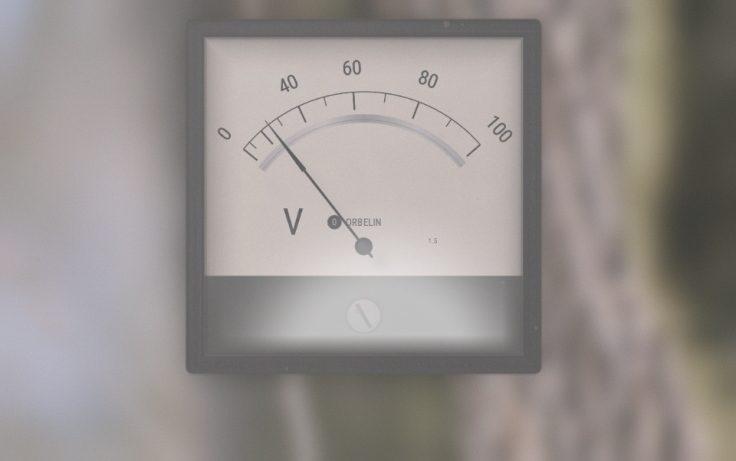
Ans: 25 V
